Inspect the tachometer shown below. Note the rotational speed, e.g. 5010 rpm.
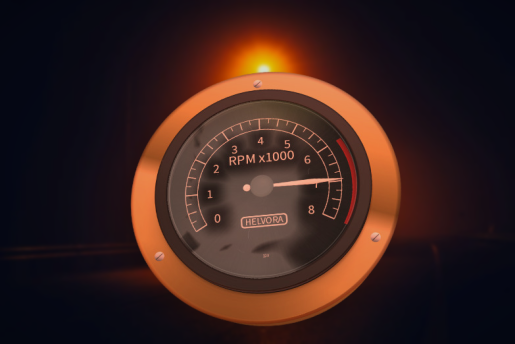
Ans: 7000 rpm
